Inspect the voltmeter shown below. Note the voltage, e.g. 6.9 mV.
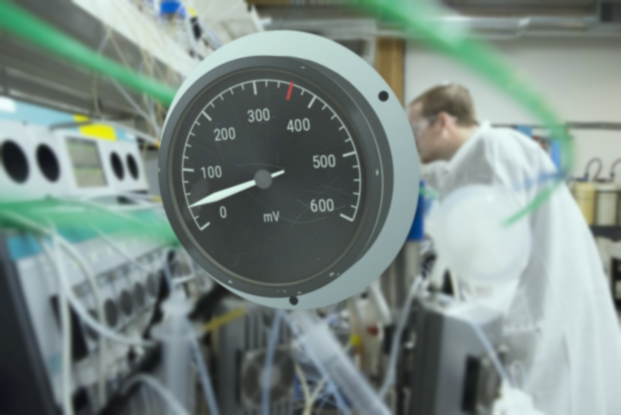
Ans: 40 mV
